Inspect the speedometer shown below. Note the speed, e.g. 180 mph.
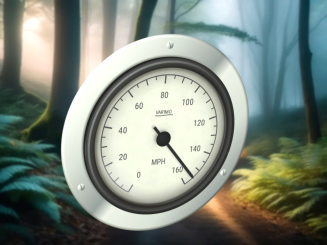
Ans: 155 mph
